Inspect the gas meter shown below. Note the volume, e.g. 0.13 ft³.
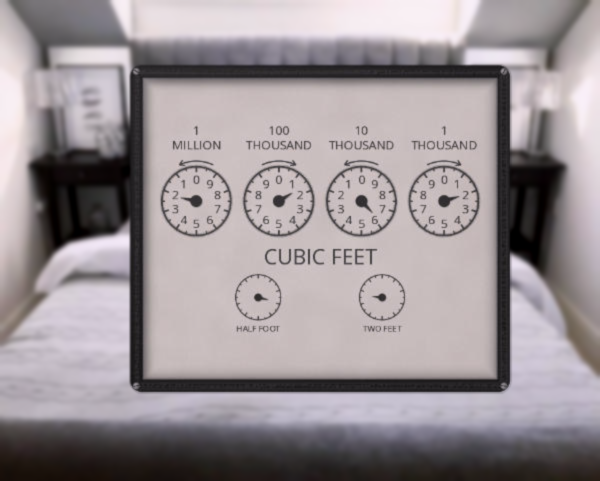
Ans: 216200 ft³
